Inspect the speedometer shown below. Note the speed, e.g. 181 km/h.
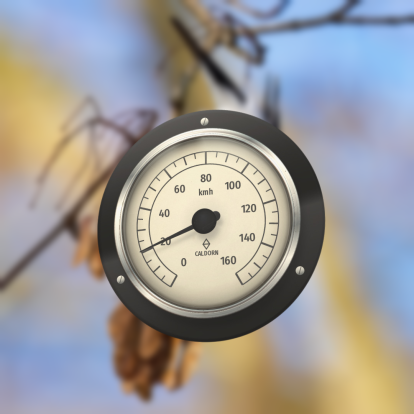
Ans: 20 km/h
